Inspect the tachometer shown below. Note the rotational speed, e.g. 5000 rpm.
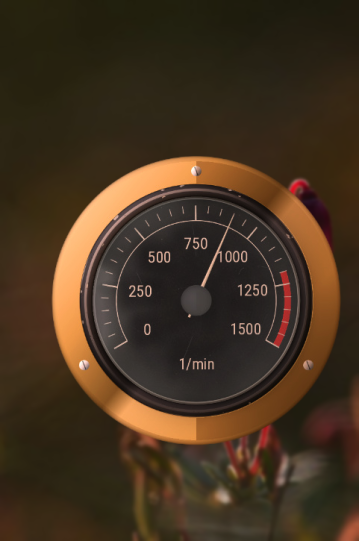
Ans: 900 rpm
